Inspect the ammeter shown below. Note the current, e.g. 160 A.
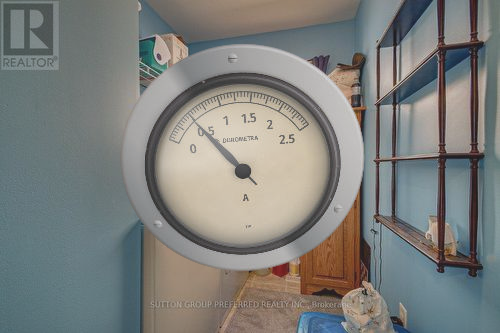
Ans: 0.5 A
